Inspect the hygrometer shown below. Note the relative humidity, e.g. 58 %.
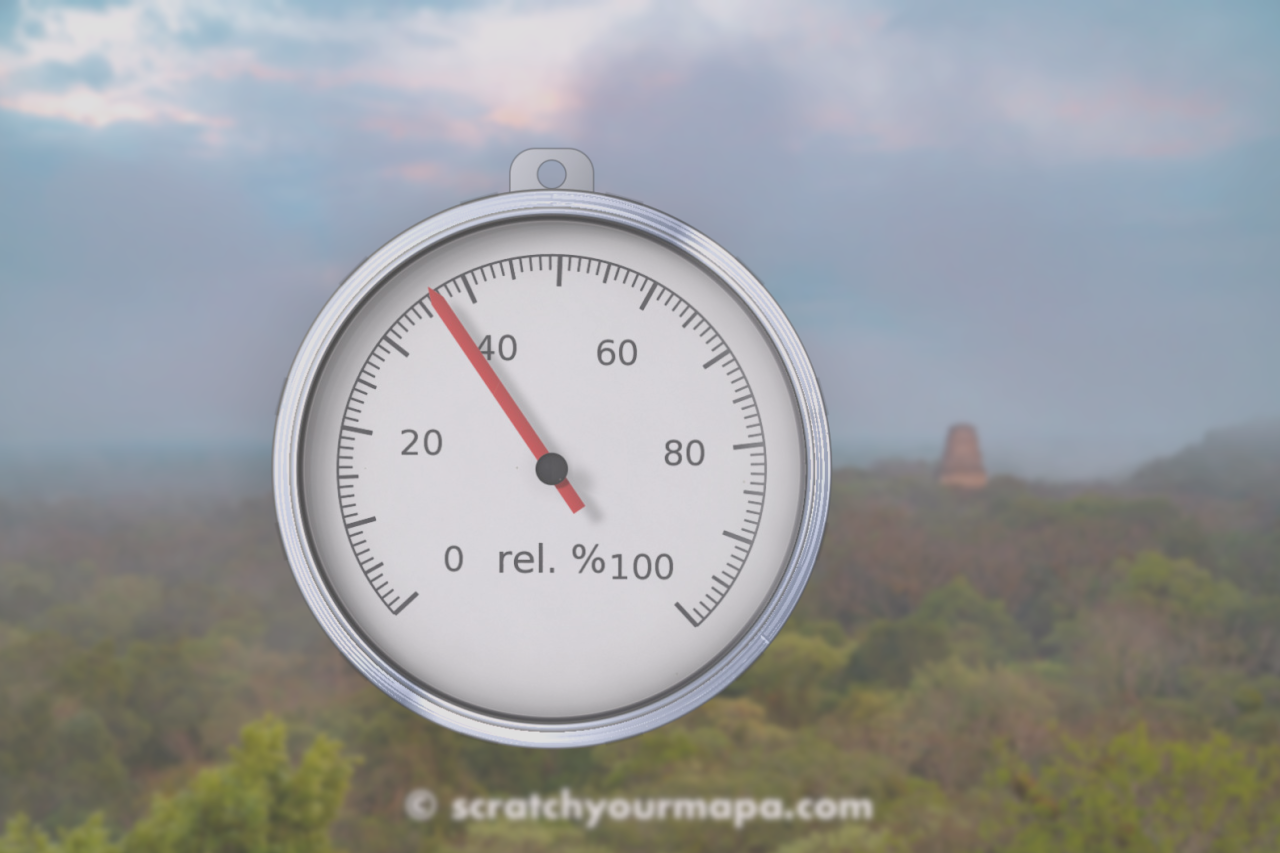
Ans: 36.5 %
